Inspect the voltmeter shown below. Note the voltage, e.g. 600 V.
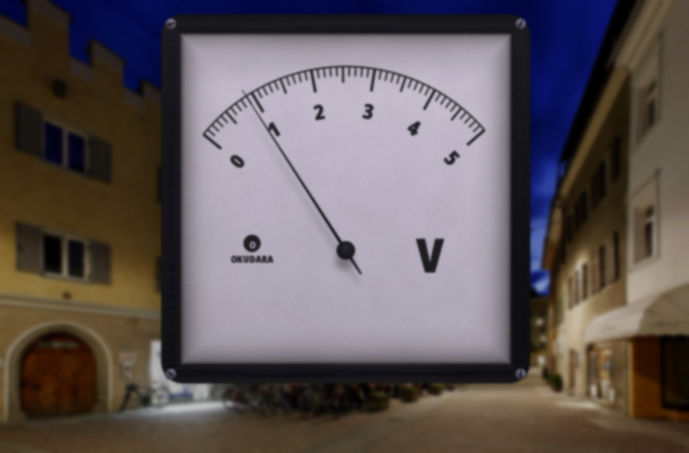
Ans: 0.9 V
